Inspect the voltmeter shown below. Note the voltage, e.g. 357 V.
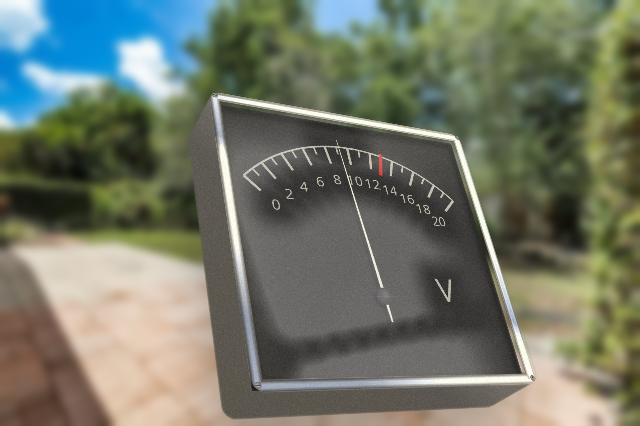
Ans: 9 V
